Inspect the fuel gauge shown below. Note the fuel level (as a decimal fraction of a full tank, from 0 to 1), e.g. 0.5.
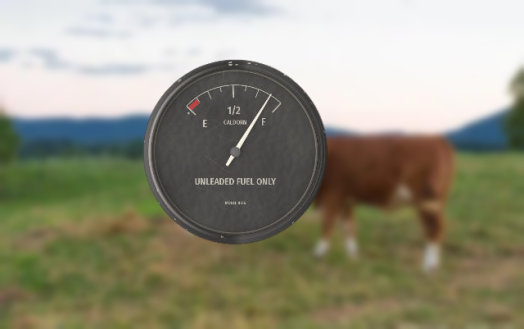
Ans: 0.875
